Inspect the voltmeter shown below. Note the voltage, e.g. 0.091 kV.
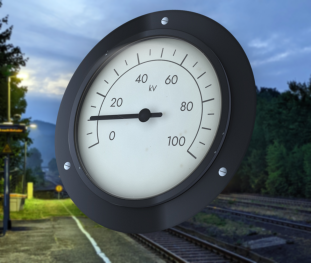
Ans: 10 kV
